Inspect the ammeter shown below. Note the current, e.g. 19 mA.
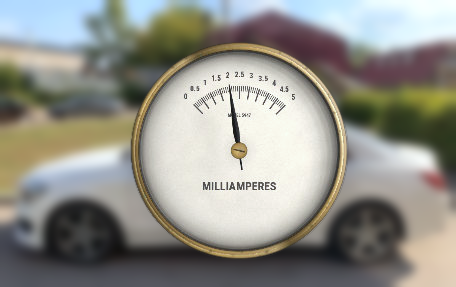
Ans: 2 mA
